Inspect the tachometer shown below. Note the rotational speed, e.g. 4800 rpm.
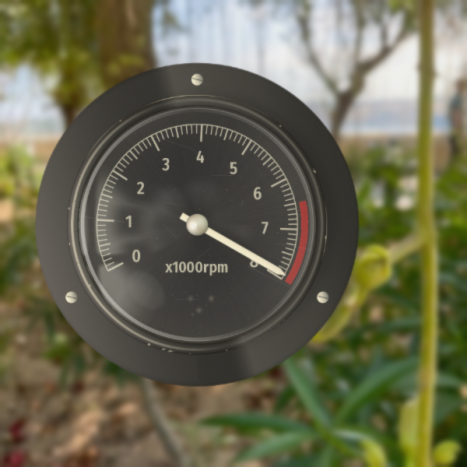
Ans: 7900 rpm
